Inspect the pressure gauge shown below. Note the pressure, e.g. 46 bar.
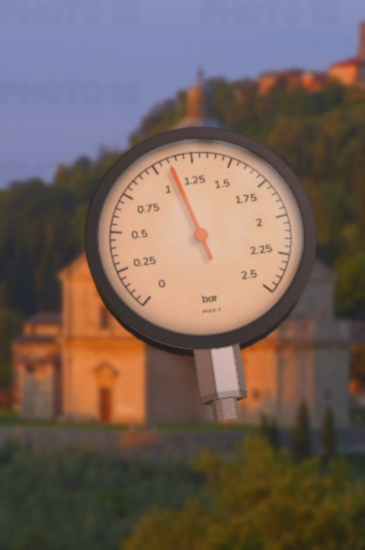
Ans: 1.1 bar
